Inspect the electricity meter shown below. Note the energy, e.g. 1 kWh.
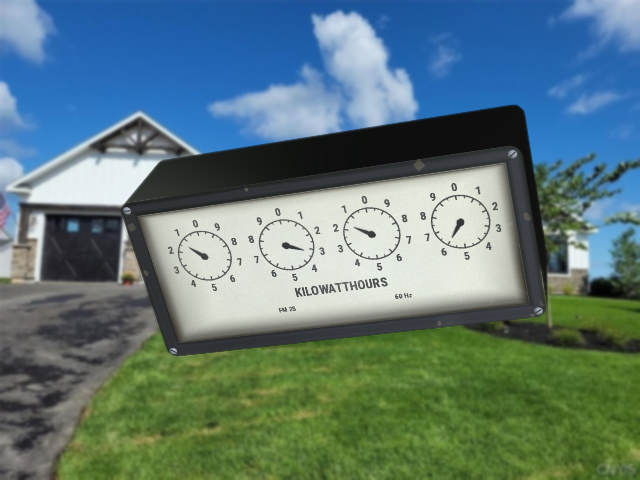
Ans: 1316 kWh
